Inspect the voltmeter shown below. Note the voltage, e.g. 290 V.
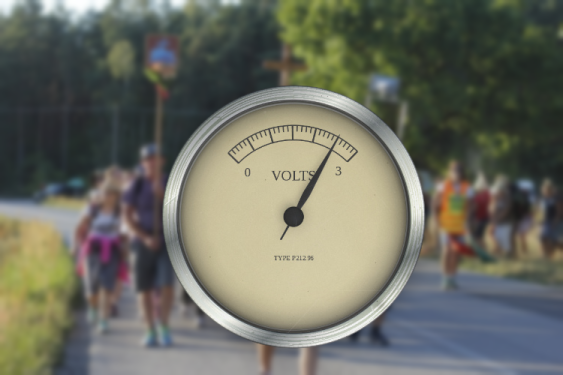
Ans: 2.5 V
